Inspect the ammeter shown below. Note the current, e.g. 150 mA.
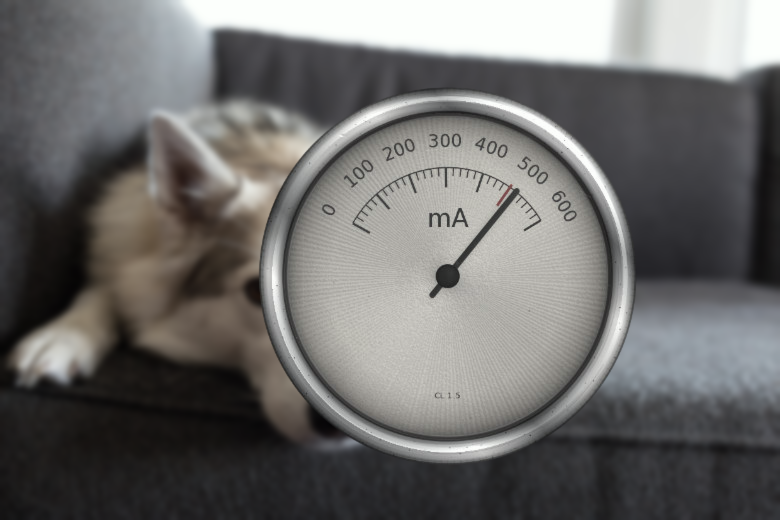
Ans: 500 mA
